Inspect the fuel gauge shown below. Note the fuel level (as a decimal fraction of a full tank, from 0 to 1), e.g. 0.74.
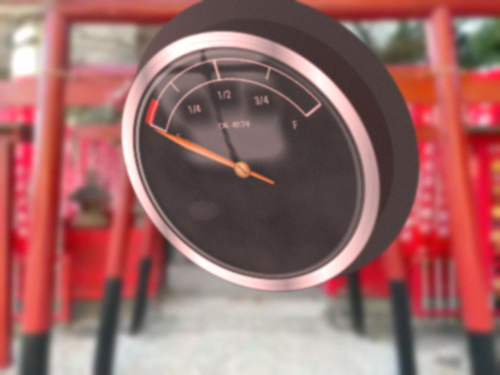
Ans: 0
